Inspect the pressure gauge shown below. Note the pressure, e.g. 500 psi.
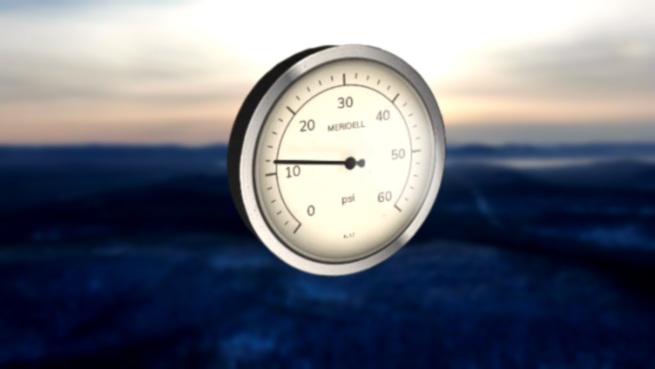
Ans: 12 psi
